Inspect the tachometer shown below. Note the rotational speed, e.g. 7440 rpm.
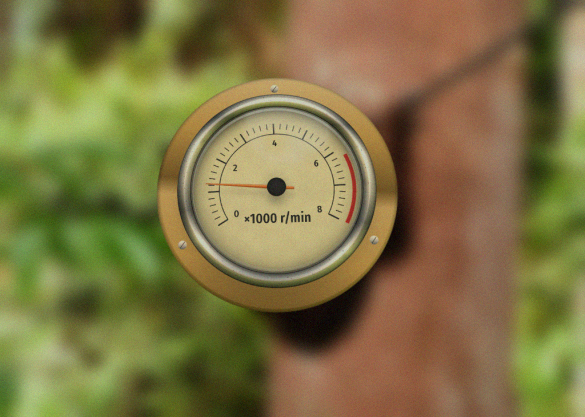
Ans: 1200 rpm
